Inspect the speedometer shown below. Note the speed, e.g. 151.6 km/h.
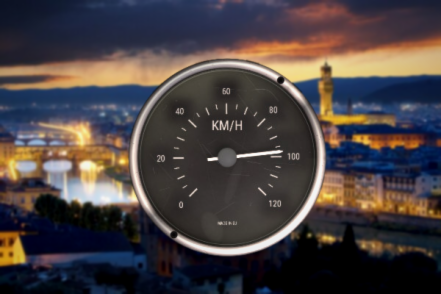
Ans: 97.5 km/h
